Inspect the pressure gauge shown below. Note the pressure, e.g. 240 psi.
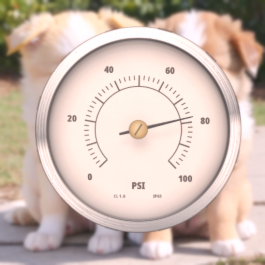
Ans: 78 psi
